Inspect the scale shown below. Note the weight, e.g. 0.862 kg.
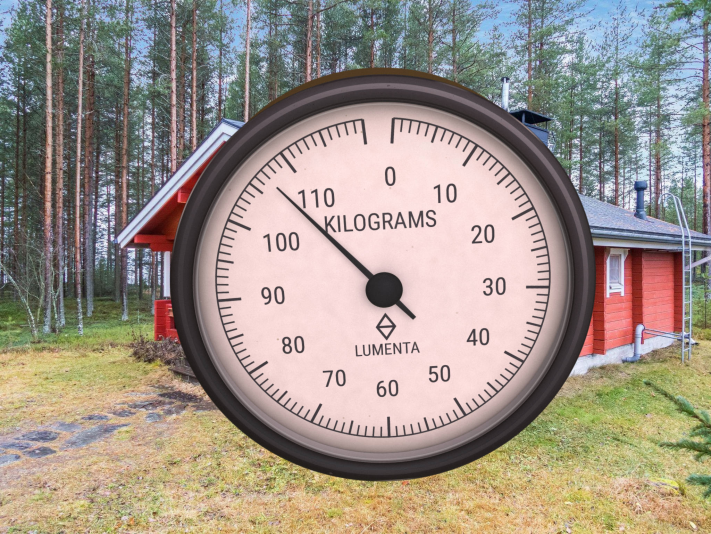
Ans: 107 kg
